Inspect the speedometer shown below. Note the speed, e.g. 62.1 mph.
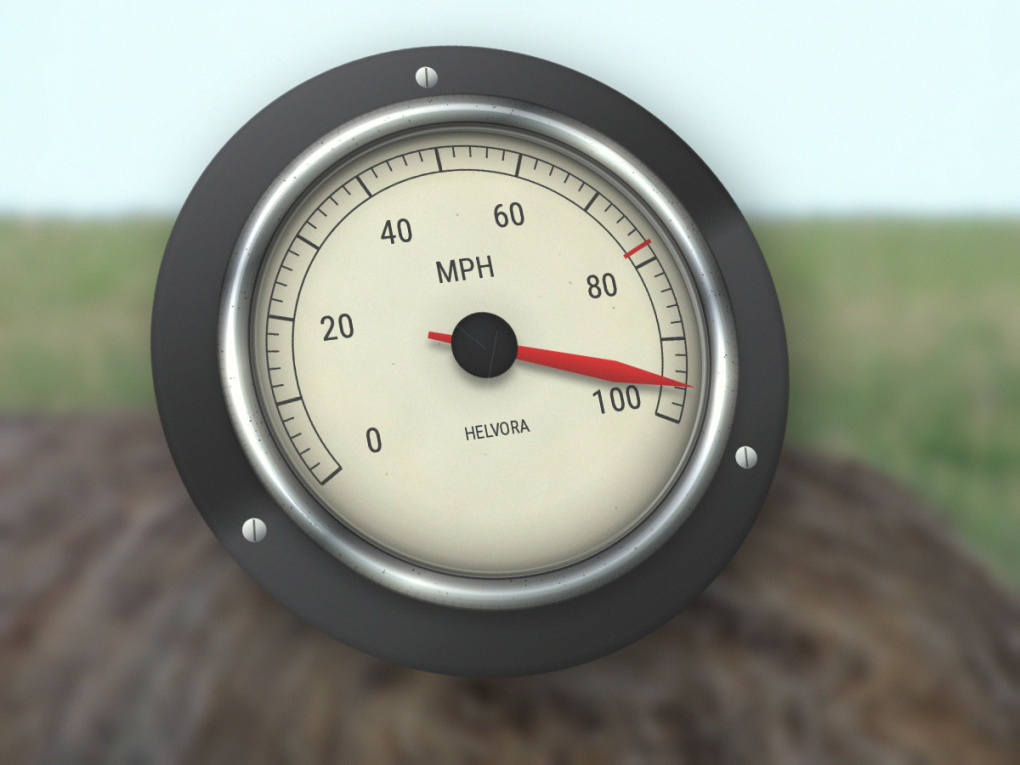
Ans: 96 mph
